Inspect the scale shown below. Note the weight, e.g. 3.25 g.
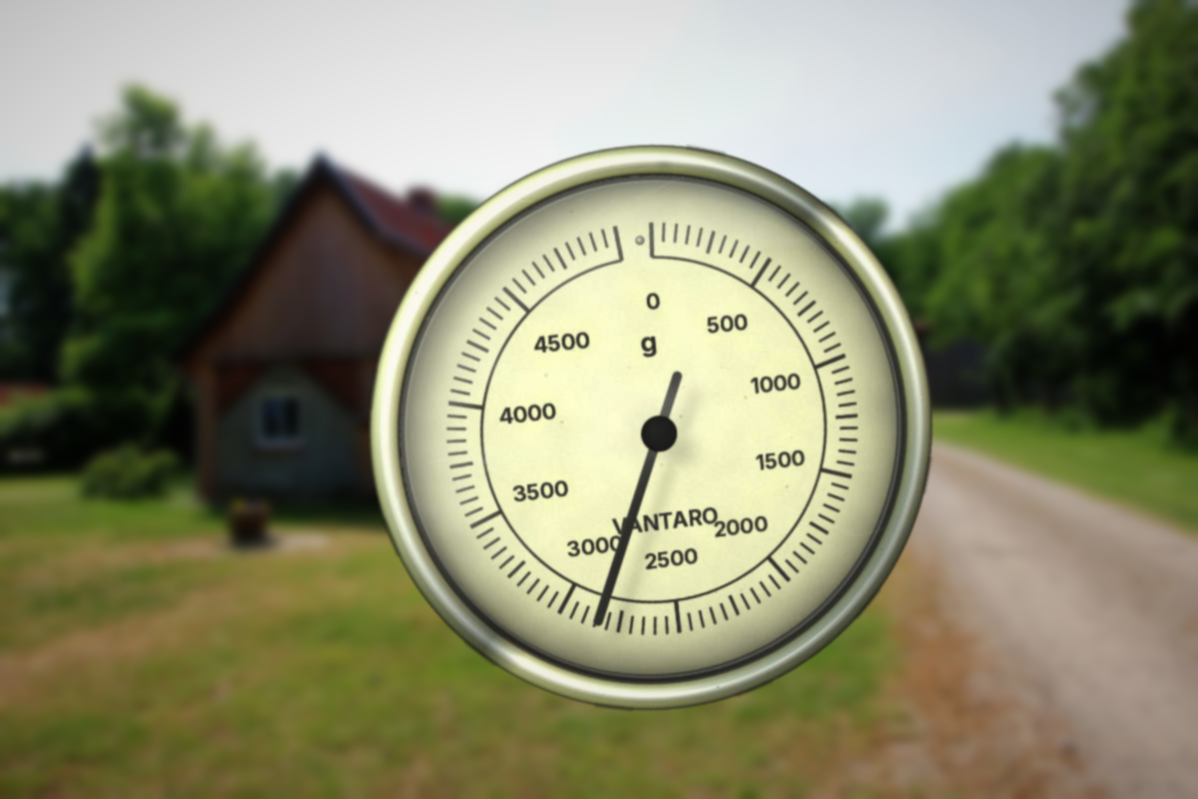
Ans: 2850 g
